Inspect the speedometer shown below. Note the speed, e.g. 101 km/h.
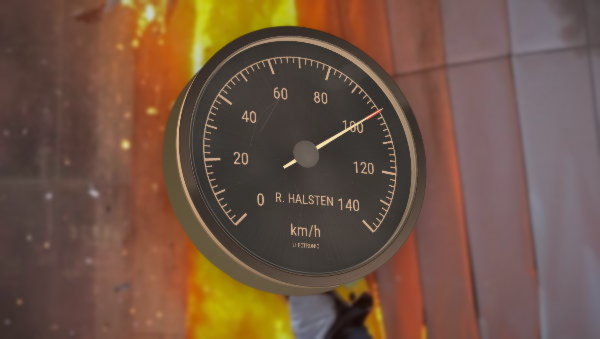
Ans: 100 km/h
